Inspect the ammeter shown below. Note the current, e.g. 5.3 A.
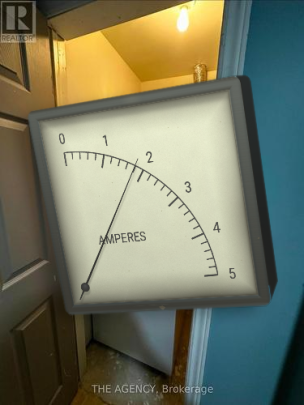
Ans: 1.8 A
